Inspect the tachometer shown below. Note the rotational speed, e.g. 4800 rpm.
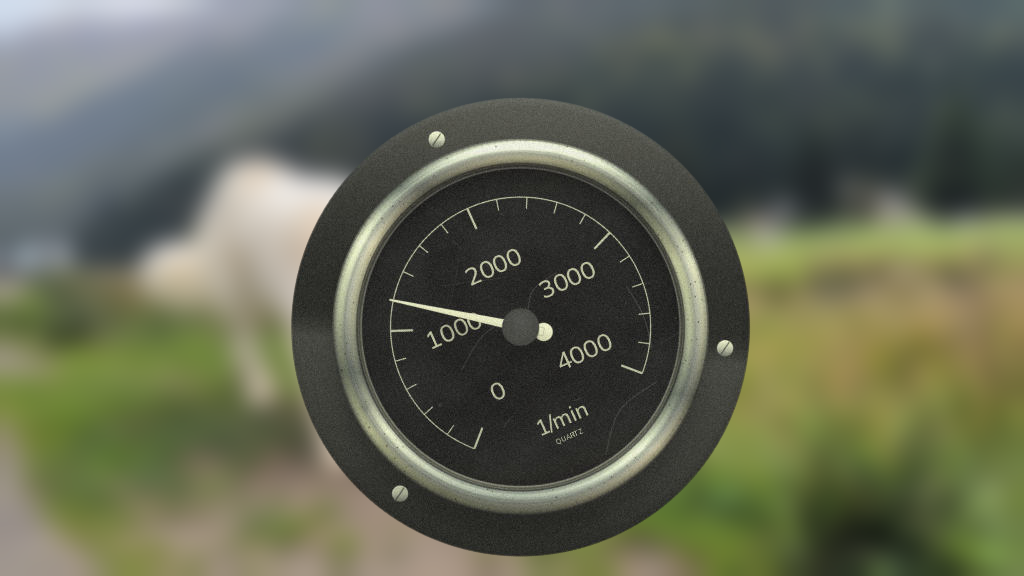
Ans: 1200 rpm
